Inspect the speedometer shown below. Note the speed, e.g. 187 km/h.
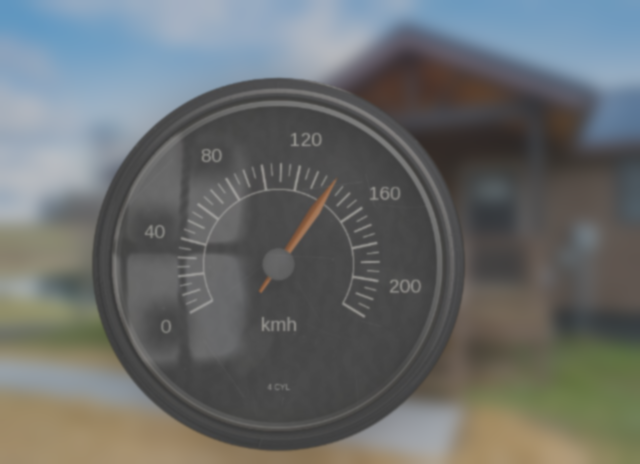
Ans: 140 km/h
